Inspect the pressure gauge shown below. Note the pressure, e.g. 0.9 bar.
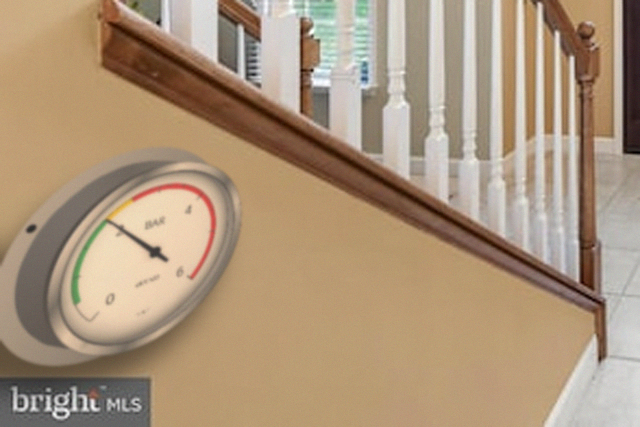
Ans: 2 bar
